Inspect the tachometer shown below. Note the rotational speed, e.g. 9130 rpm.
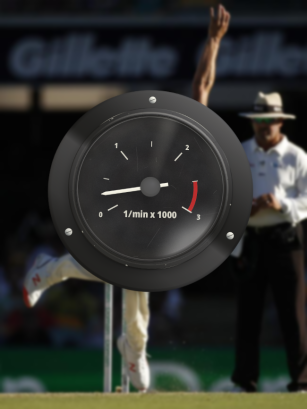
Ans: 250 rpm
